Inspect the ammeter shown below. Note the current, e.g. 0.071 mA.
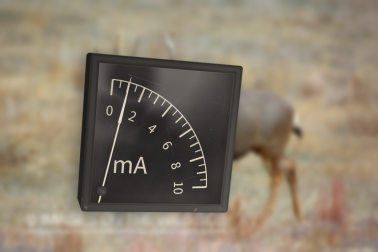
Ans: 1 mA
